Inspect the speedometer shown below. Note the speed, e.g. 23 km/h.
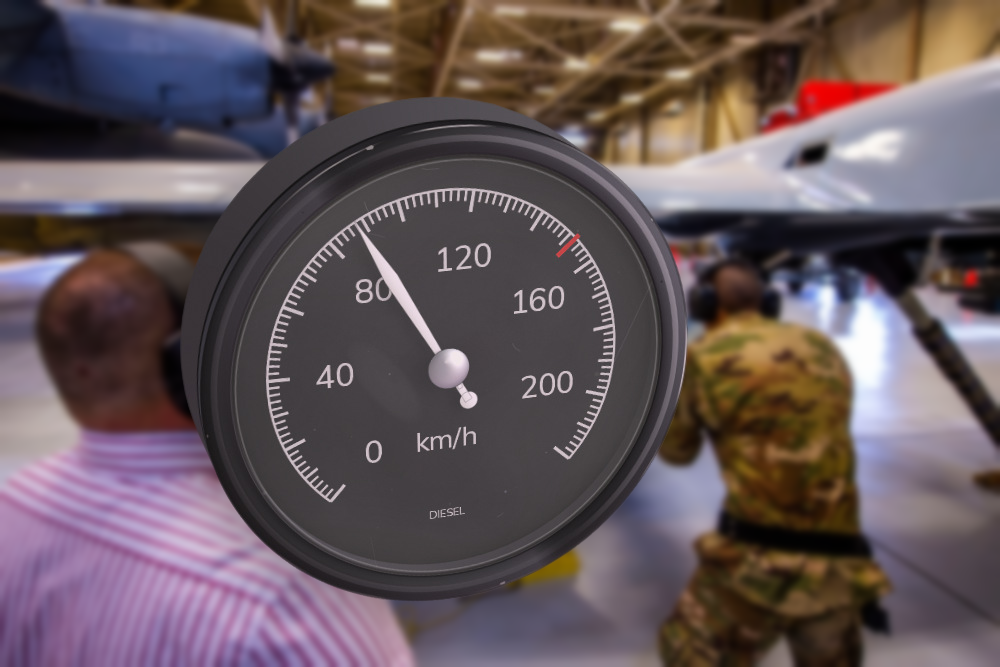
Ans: 88 km/h
